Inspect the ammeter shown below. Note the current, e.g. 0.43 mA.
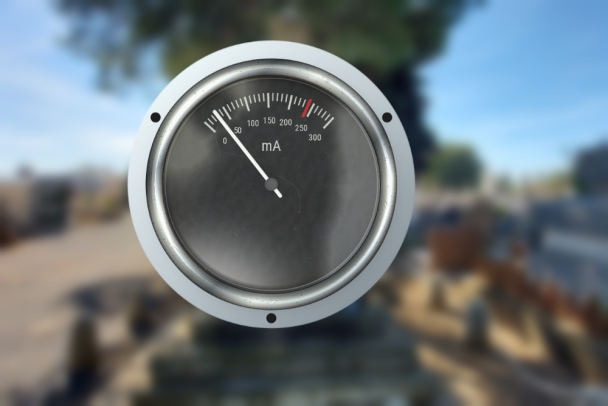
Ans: 30 mA
